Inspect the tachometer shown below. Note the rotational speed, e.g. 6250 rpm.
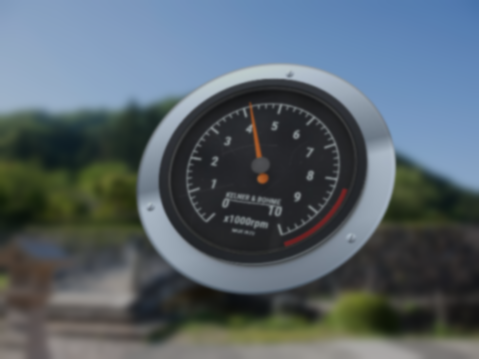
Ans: 4200 rpm
